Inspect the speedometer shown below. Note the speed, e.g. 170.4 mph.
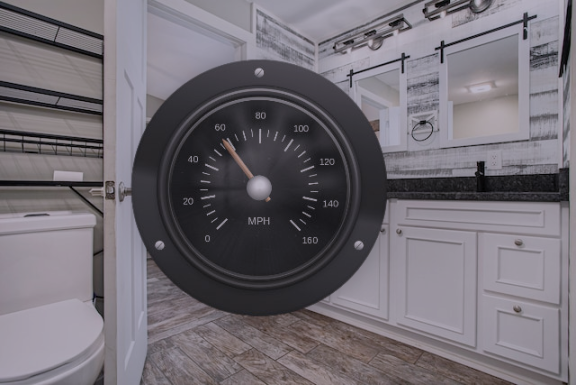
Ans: 57.5 mph
